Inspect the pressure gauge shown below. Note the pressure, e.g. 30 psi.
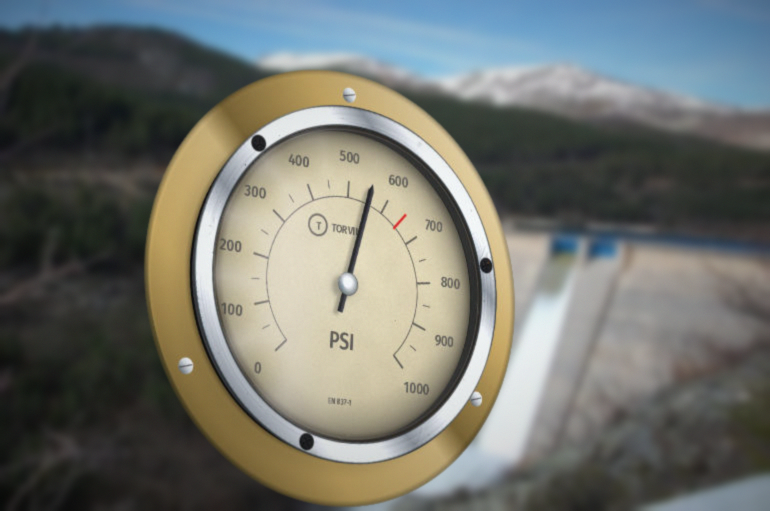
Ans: 550 psi
